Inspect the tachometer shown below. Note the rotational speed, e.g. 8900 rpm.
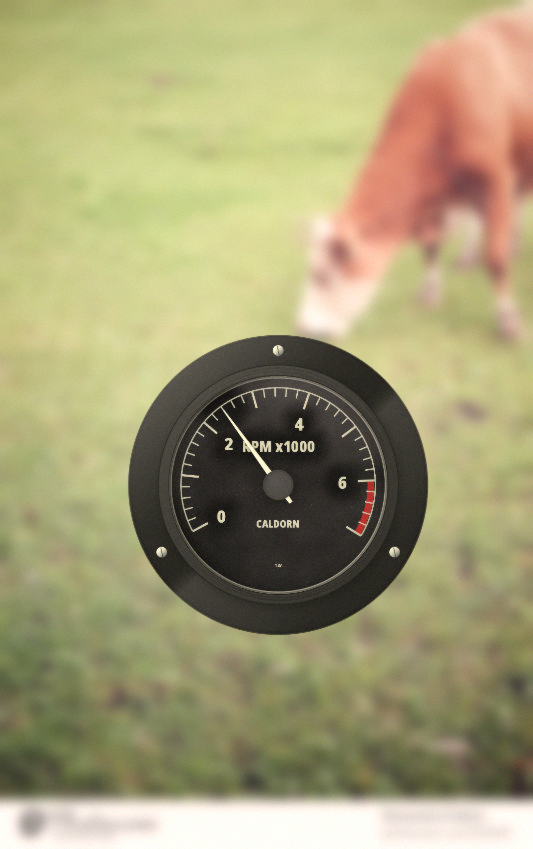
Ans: 2400 rpm
